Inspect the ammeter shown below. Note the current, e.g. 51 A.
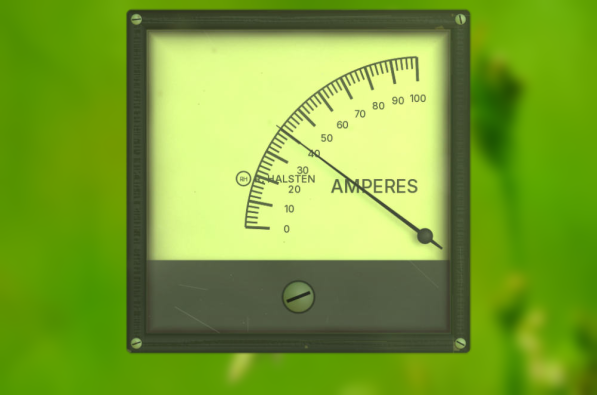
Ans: 40 A
